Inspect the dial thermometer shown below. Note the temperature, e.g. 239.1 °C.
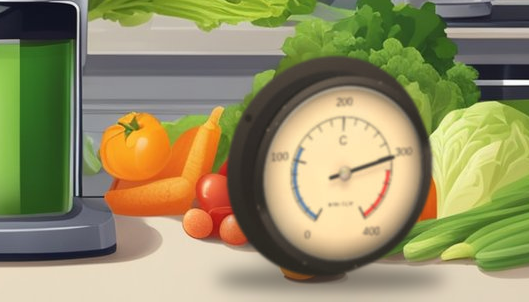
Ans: 300 °C
